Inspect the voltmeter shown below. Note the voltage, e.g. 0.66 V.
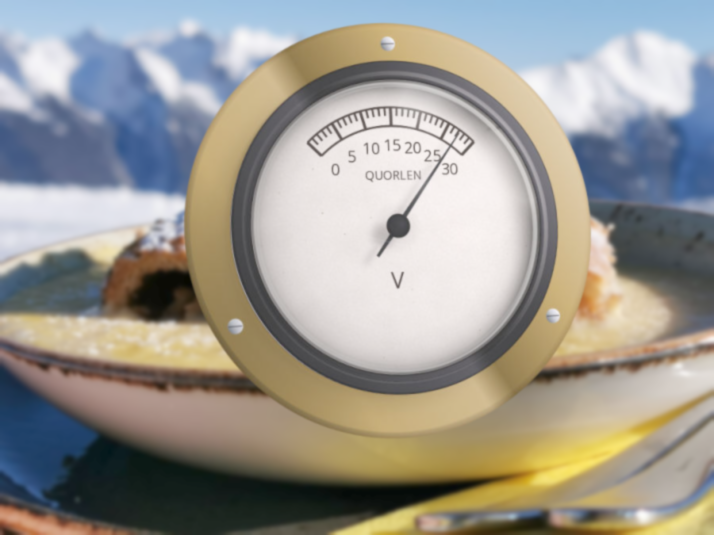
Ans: 27 V
